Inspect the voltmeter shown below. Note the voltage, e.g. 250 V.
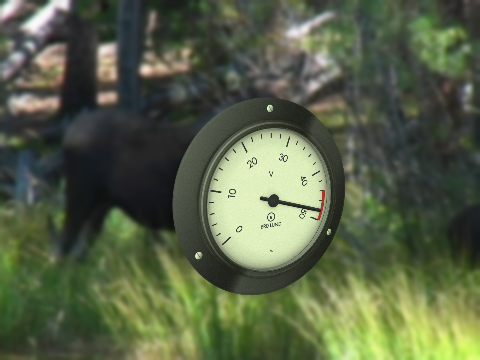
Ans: 48 V
